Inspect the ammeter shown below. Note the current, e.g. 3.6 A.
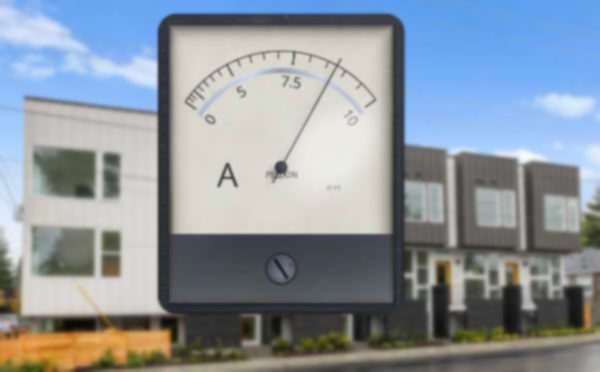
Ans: 8.75 A
